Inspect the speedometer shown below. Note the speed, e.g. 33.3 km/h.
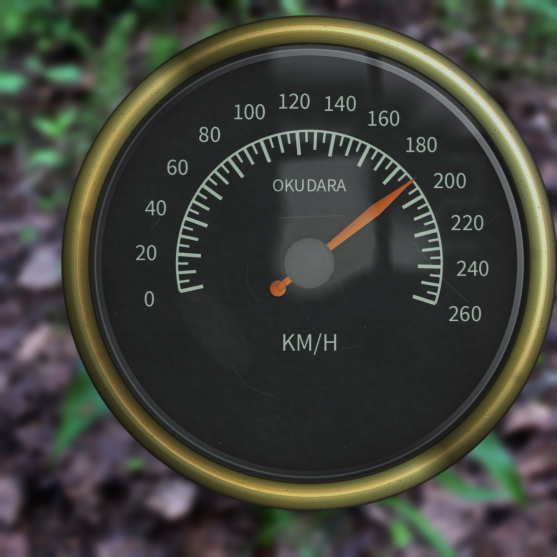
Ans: 190 km/h
